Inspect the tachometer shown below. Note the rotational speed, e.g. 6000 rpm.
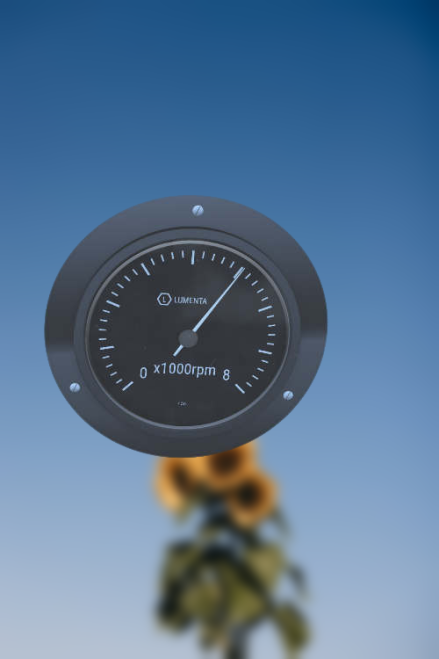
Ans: 5000 rpm
